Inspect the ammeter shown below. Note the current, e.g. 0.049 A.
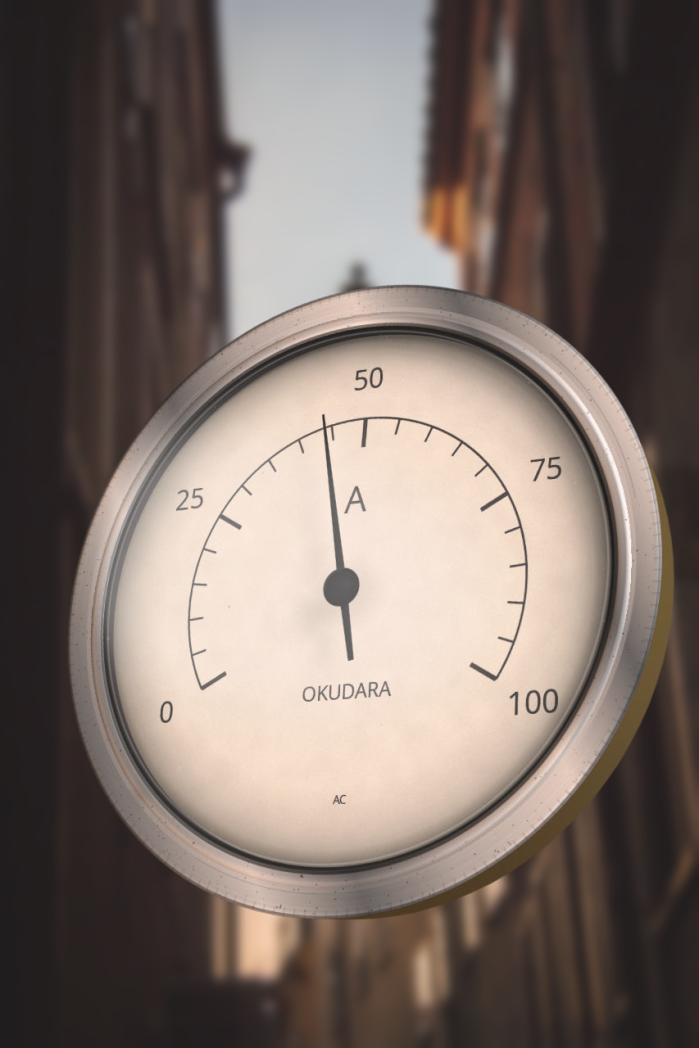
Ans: 45 A
